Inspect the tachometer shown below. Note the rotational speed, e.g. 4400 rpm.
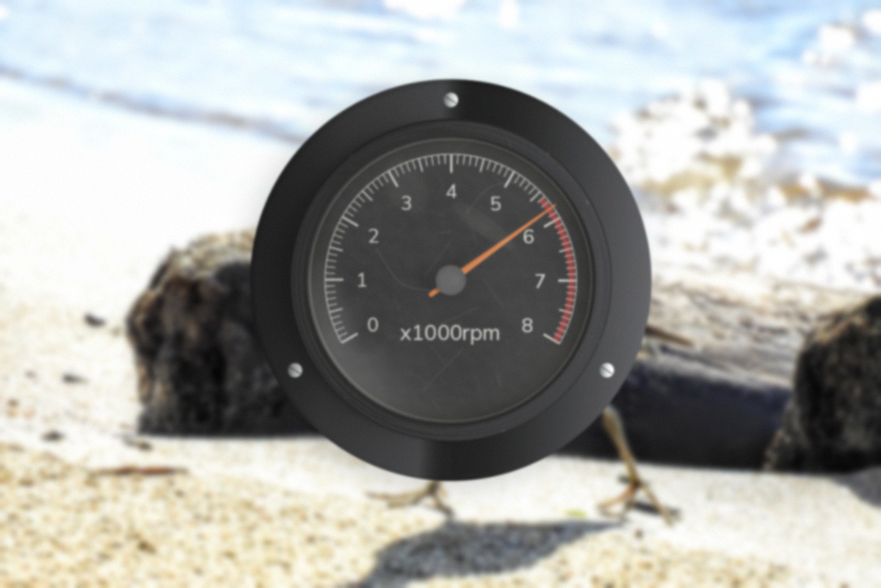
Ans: 5800 rpm
